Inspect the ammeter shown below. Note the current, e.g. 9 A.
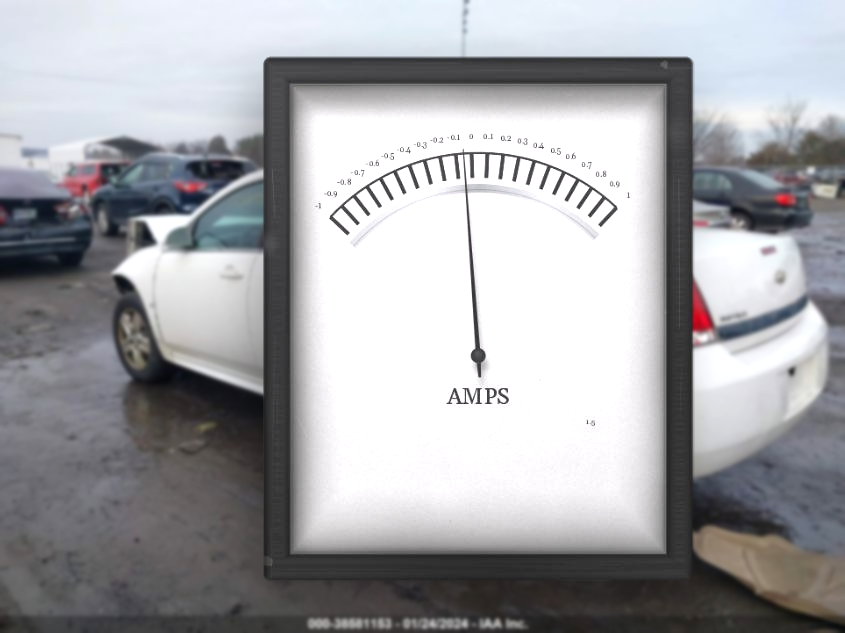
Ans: -0.05 A
